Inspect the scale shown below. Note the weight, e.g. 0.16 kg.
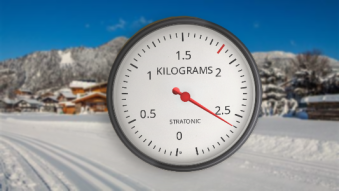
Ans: 2.6 kg
